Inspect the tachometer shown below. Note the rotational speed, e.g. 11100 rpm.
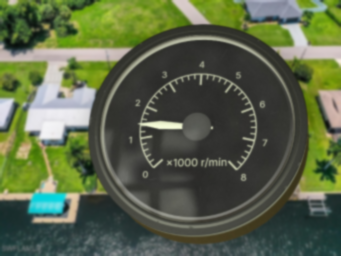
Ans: 1400 rpm
